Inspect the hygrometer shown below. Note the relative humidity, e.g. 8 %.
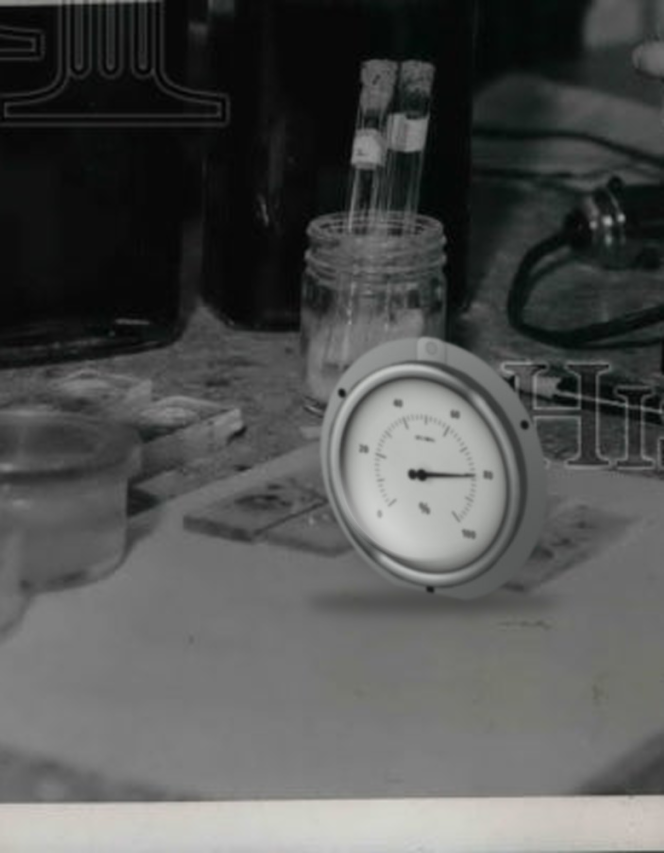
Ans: 80 %
